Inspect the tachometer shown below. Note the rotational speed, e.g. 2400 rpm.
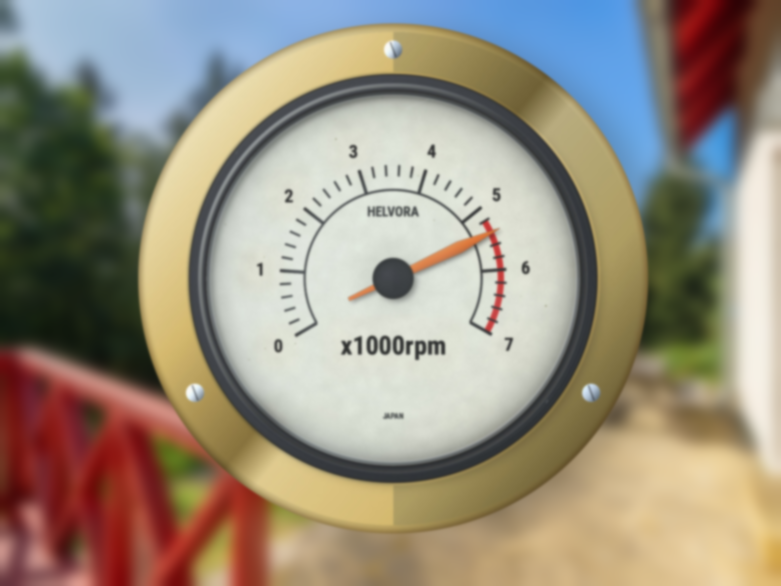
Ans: 5400 rpm
